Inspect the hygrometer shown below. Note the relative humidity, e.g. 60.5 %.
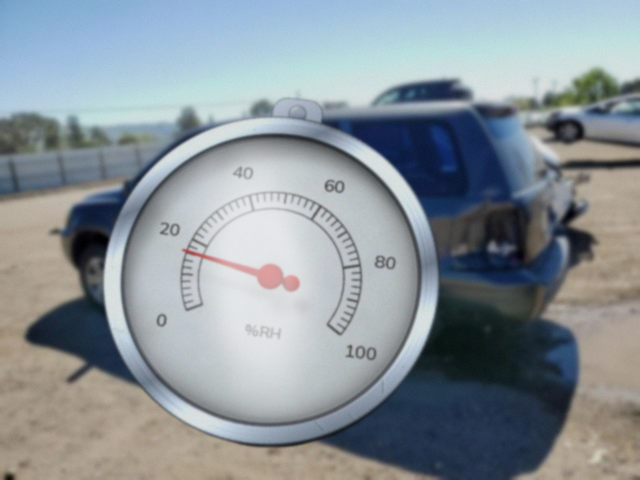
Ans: 16 %
